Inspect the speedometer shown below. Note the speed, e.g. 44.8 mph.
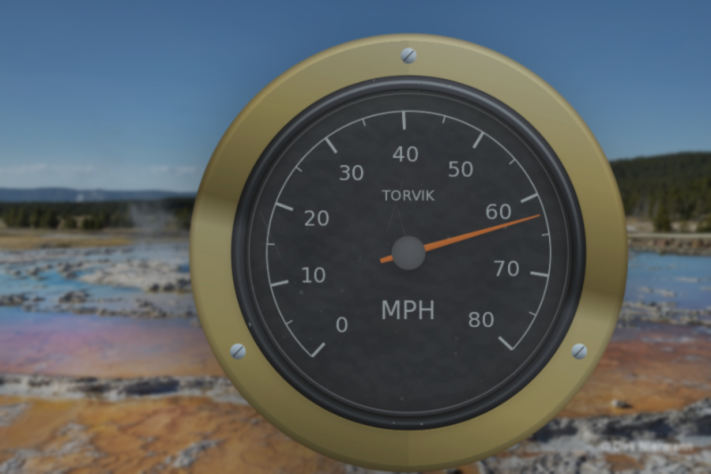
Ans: 62.5 mph
